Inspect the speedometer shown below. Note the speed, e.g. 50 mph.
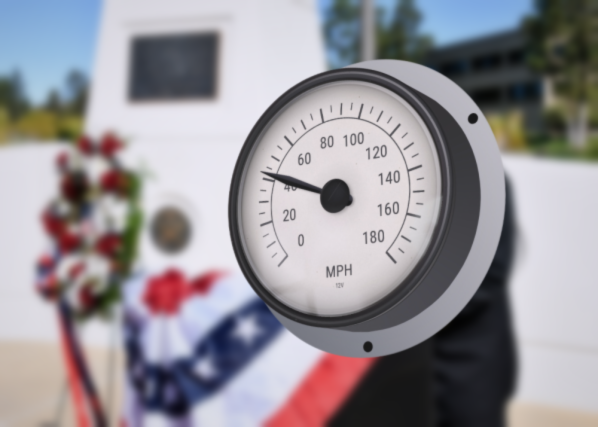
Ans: 42.5 mph
